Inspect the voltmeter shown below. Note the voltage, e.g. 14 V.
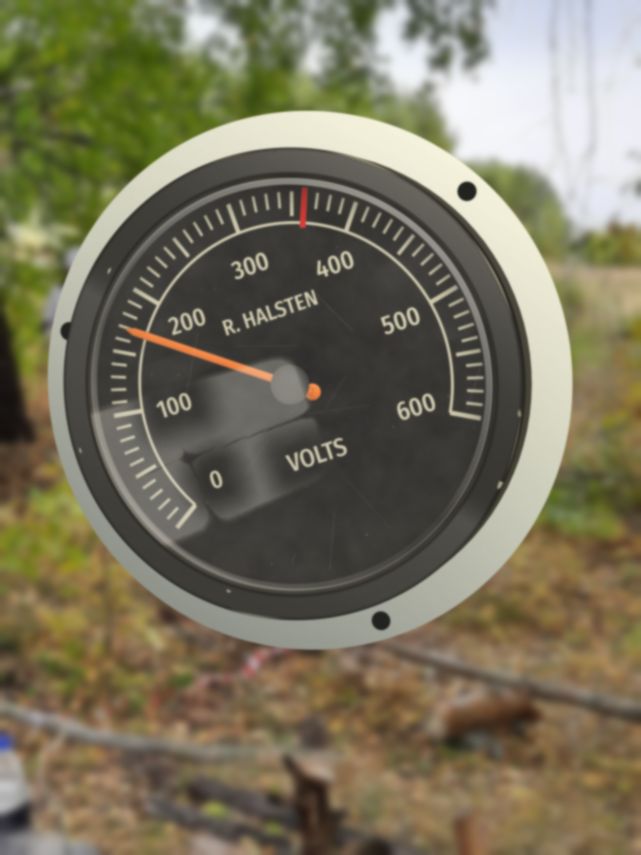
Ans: 170 V
